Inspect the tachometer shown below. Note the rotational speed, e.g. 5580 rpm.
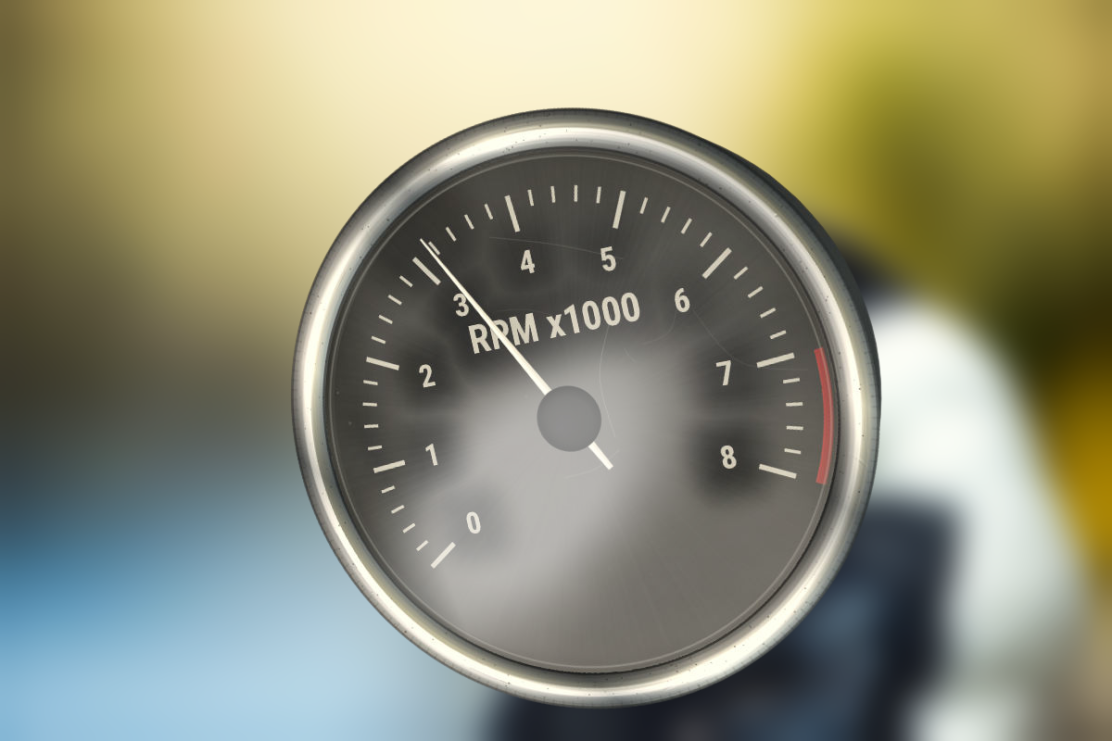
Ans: 3200 rpm
